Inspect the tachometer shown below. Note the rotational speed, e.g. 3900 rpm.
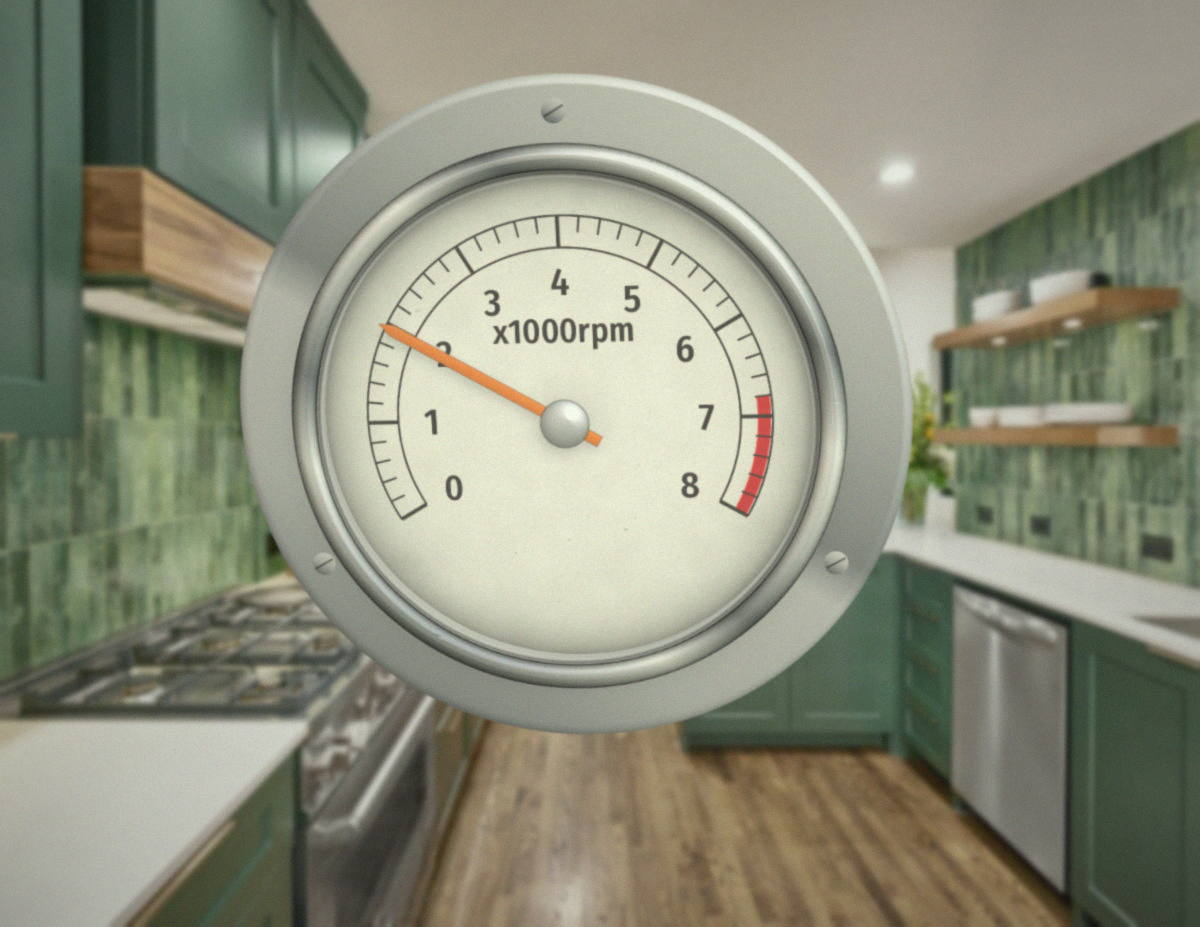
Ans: 2000 rpm
